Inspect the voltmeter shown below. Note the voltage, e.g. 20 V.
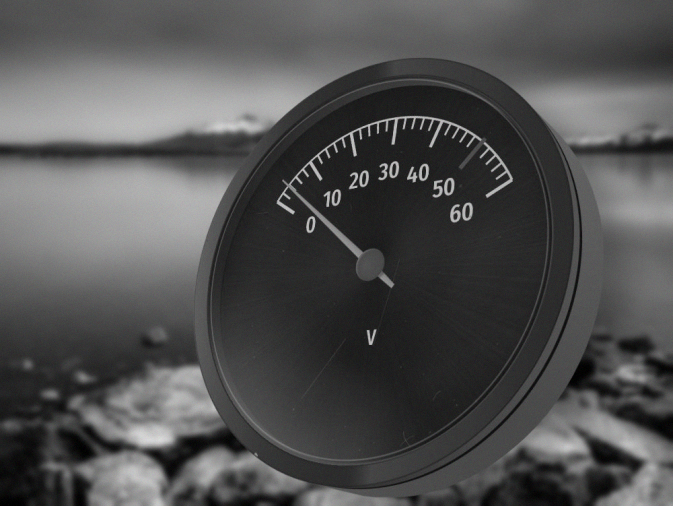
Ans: 4 V
